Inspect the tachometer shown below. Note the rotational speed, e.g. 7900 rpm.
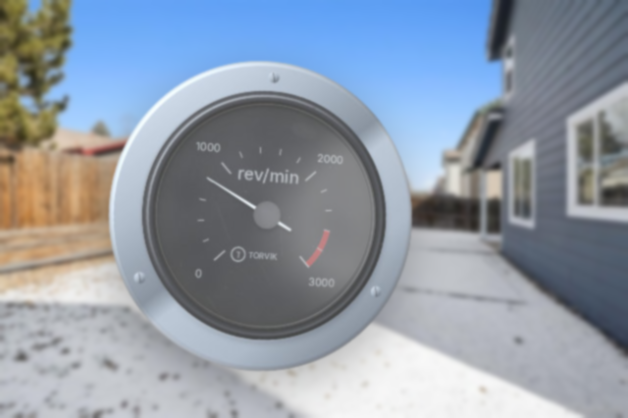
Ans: 800 rpm
